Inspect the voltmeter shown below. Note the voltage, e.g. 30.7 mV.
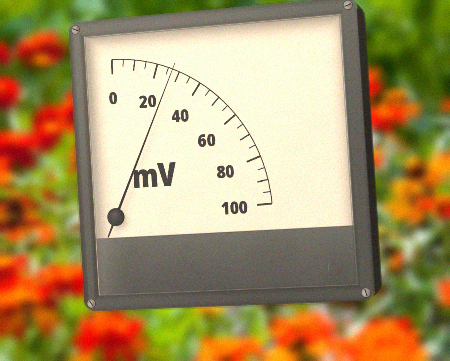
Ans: 27.5 mV
